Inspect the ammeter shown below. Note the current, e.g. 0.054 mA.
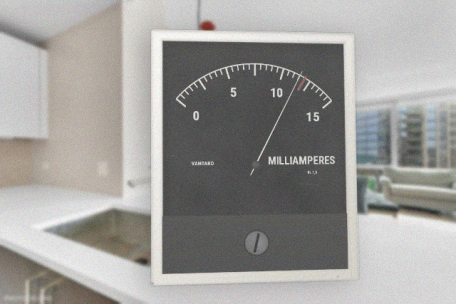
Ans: 11.5 mA
